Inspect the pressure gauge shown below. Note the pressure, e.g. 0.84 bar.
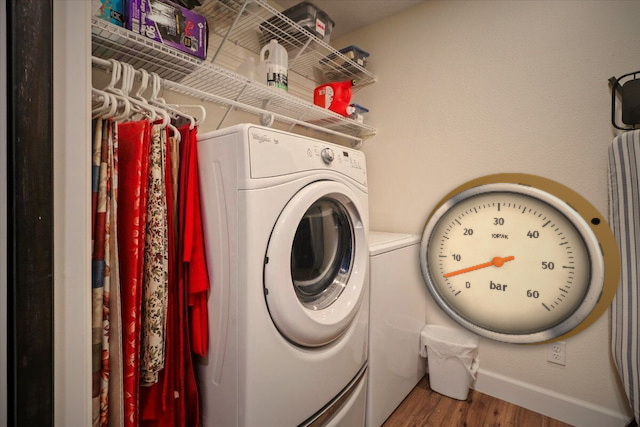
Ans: 5 bar
